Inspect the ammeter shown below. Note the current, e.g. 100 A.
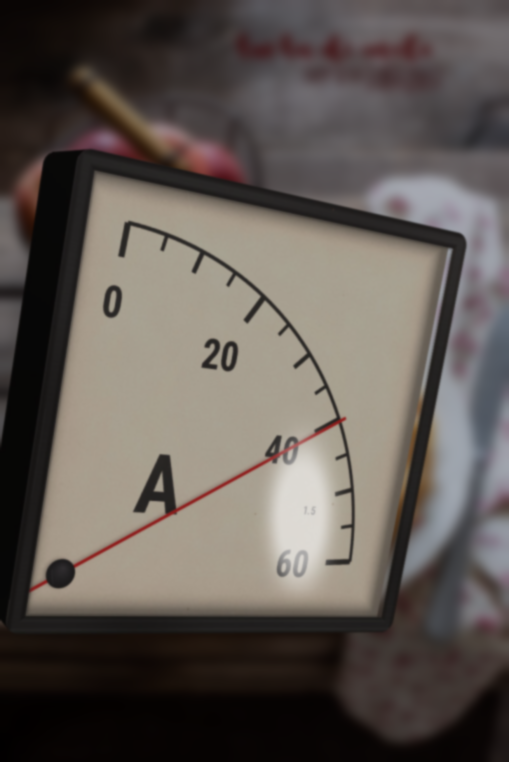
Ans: 40 A
